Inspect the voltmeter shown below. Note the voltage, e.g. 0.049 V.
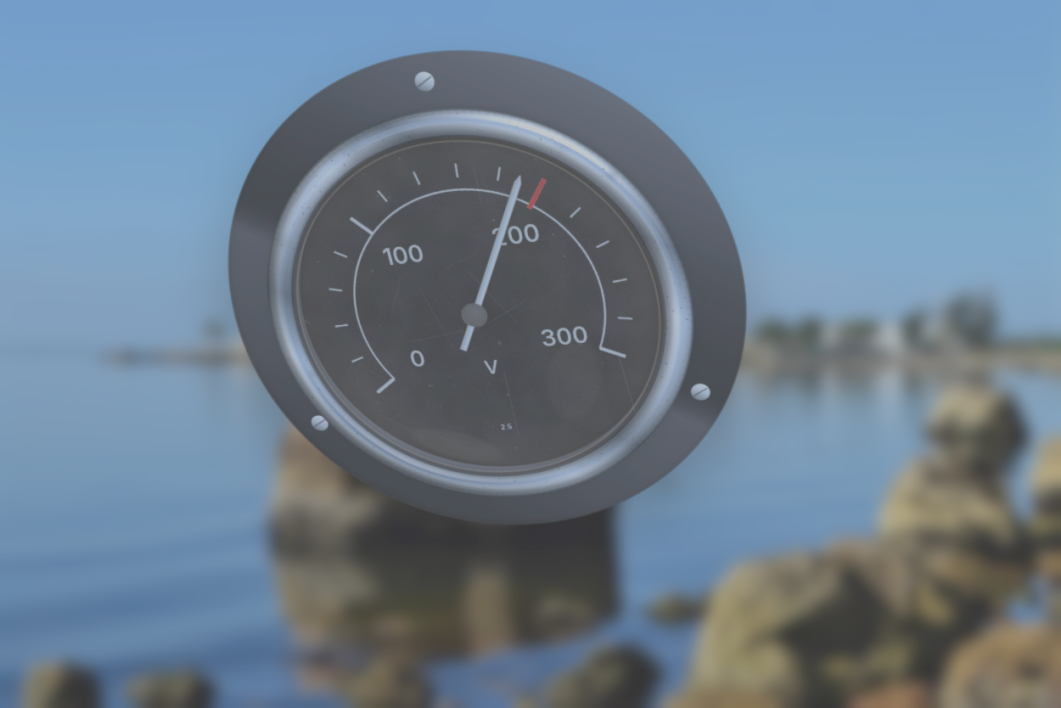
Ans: 190 V
